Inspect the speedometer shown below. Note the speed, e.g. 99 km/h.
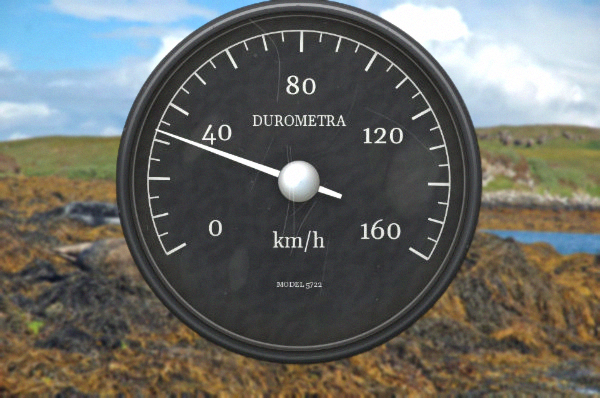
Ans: 32.5 km/h
